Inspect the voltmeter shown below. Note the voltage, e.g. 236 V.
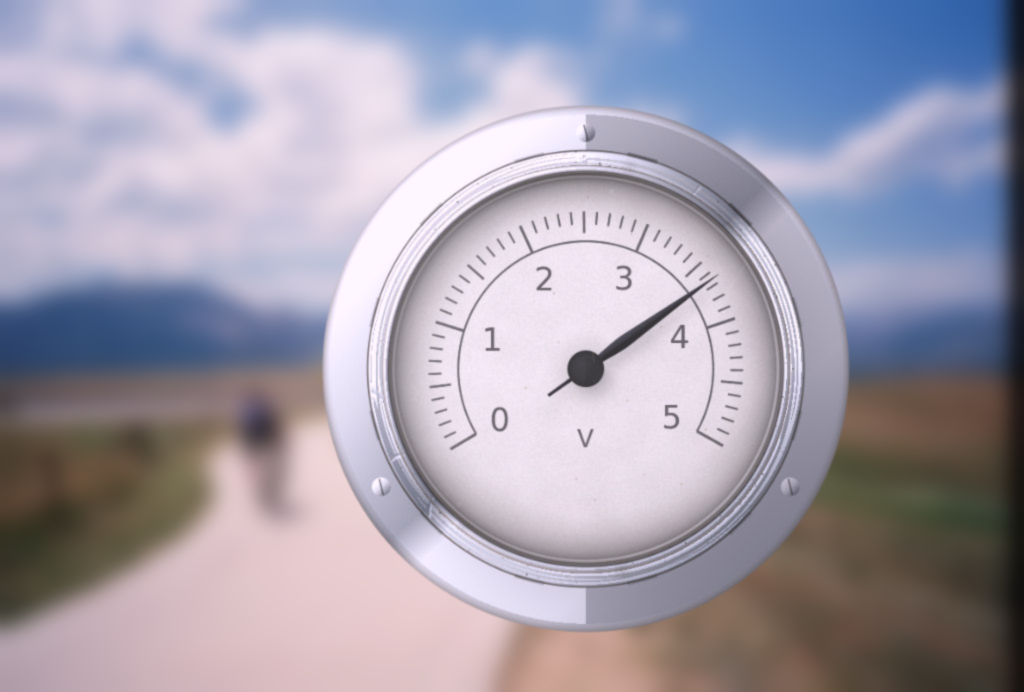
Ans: 3.65 V
